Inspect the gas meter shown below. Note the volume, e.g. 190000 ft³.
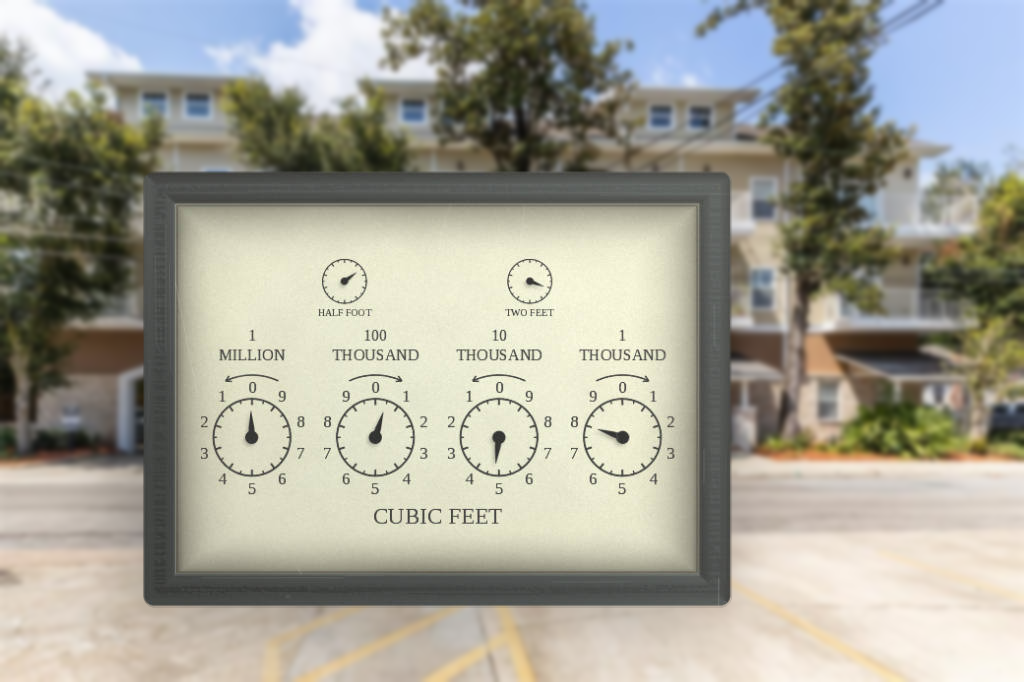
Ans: 4800 ft³
